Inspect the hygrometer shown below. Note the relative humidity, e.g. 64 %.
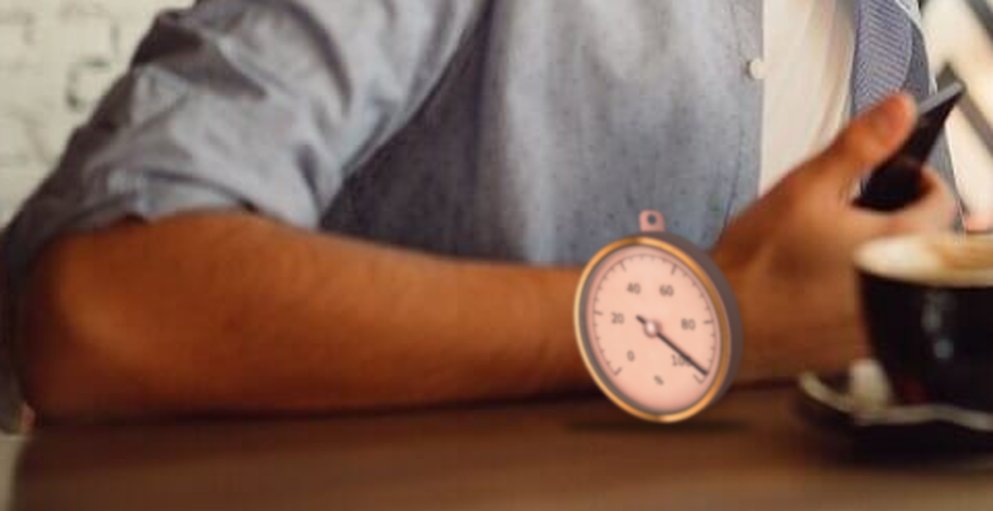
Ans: 96 %
